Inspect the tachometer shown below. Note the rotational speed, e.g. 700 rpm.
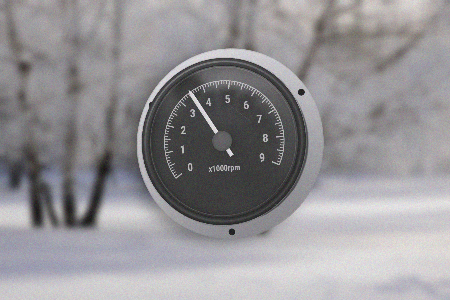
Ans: 3500 rpm
